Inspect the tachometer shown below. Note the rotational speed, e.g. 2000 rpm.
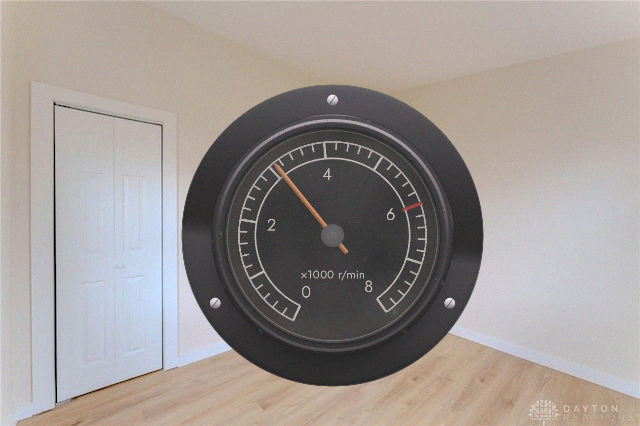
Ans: 3100 rpm
